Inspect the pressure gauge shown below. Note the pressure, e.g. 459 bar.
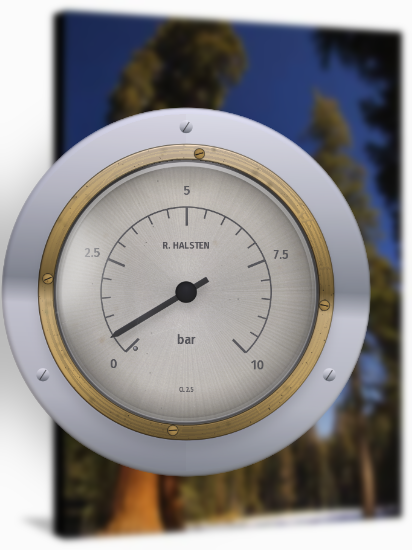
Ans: 0.5 bar
